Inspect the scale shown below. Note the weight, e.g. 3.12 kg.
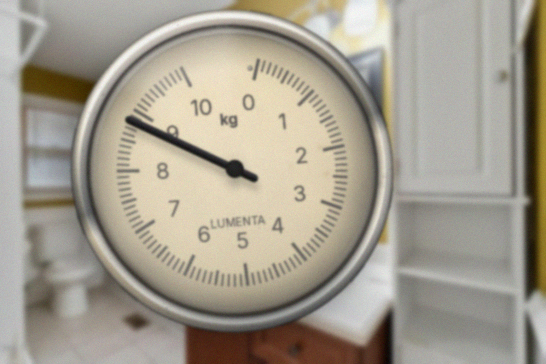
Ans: 8.8 kg
